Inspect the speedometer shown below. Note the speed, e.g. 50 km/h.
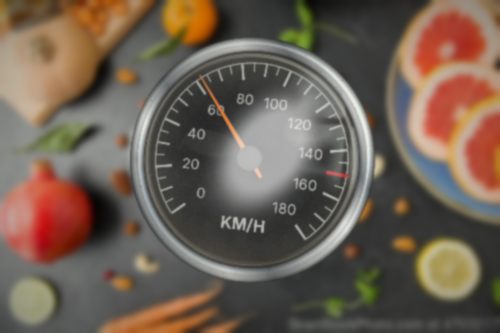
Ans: 62.5 km/h
